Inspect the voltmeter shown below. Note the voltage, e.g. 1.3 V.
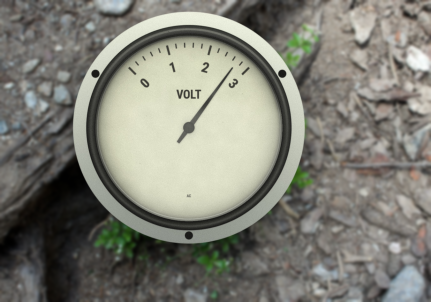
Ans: 2.7 V
